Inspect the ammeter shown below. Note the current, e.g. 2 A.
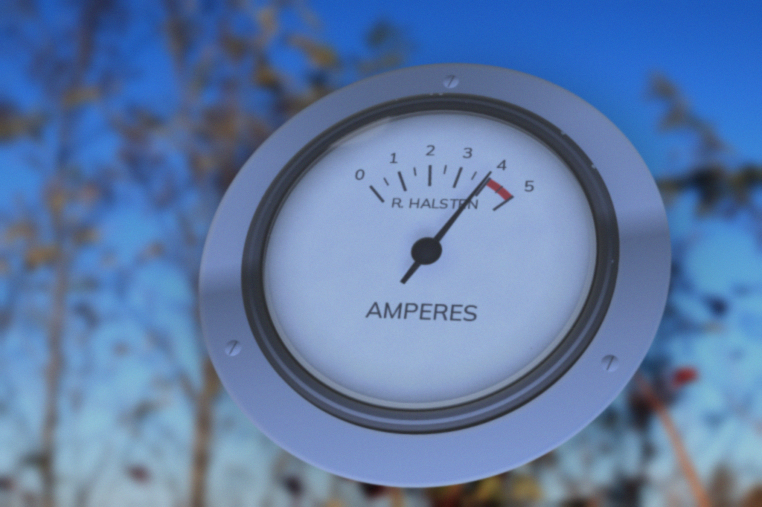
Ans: 4 A
